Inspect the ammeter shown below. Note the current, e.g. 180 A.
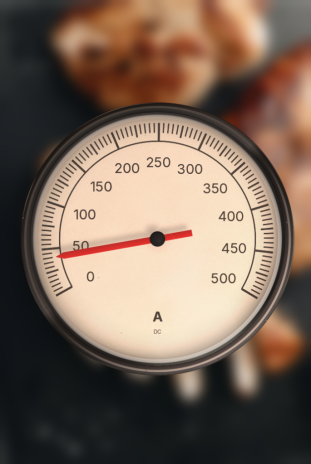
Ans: 40 A
